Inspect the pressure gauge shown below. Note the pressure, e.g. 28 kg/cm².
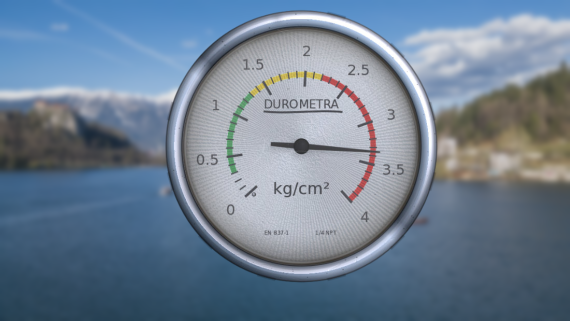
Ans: 3.35 kg/cm²
